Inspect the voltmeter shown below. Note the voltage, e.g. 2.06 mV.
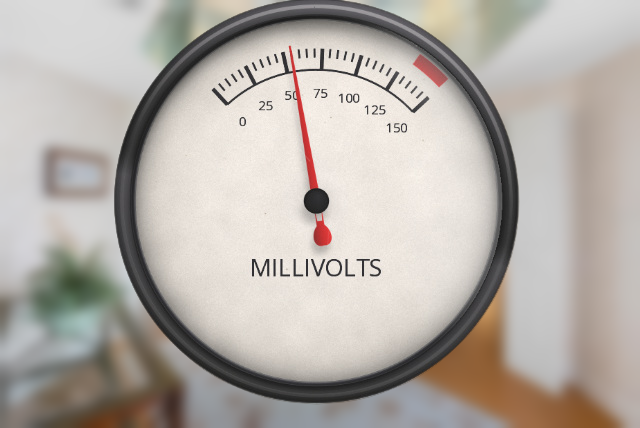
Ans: 55 mV
